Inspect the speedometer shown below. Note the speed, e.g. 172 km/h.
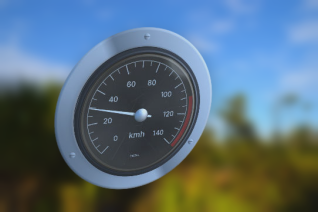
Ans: 30 km/h
